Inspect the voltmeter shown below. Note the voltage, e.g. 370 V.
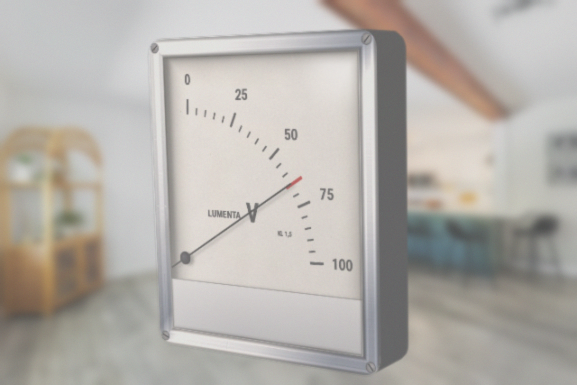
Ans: 65 V
